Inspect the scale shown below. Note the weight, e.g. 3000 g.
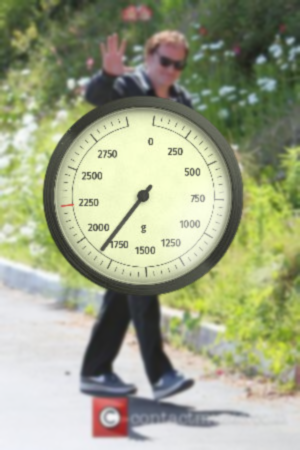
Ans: 1850 g
